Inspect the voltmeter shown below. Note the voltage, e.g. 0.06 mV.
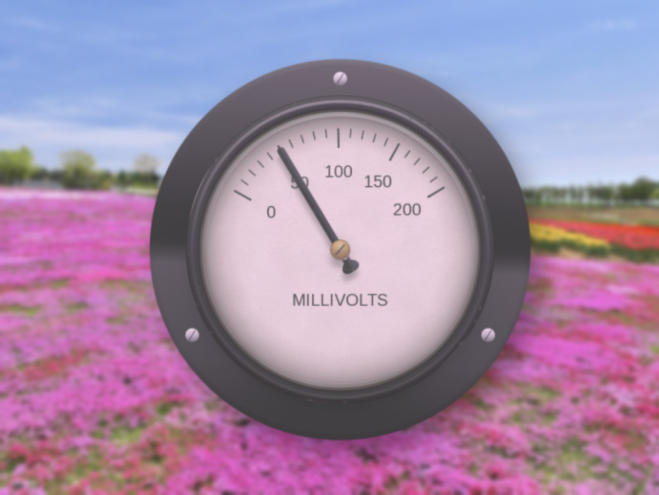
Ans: 50 mV
